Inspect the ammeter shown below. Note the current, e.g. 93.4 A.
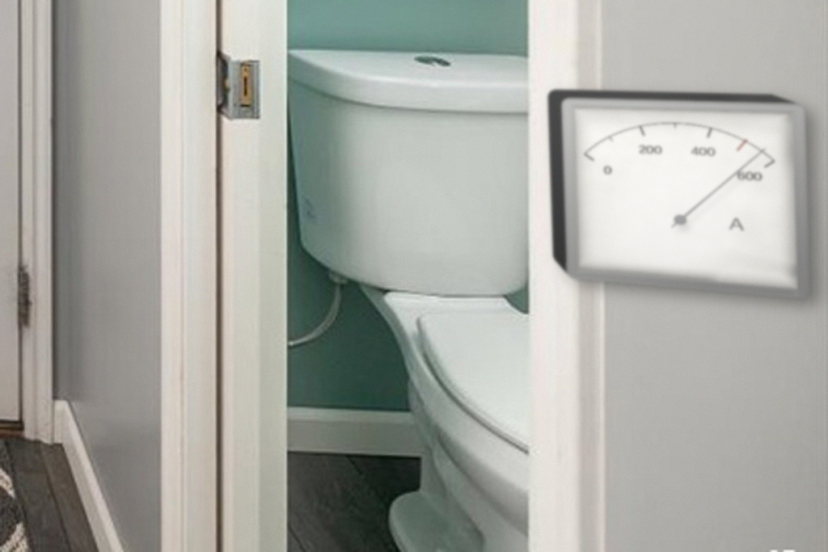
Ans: 550 A
